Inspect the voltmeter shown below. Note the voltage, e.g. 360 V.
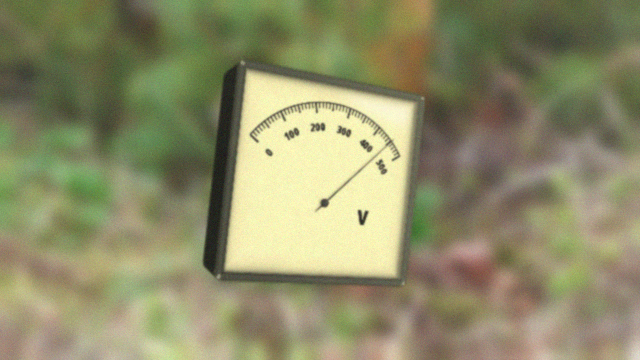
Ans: 450 V
